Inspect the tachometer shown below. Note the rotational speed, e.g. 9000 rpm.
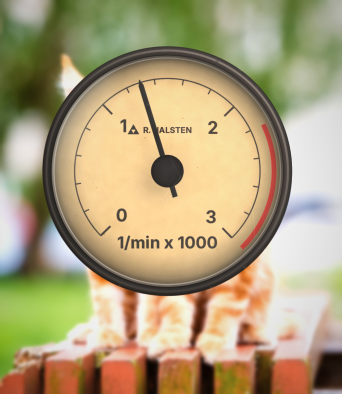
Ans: 1300 rpm
